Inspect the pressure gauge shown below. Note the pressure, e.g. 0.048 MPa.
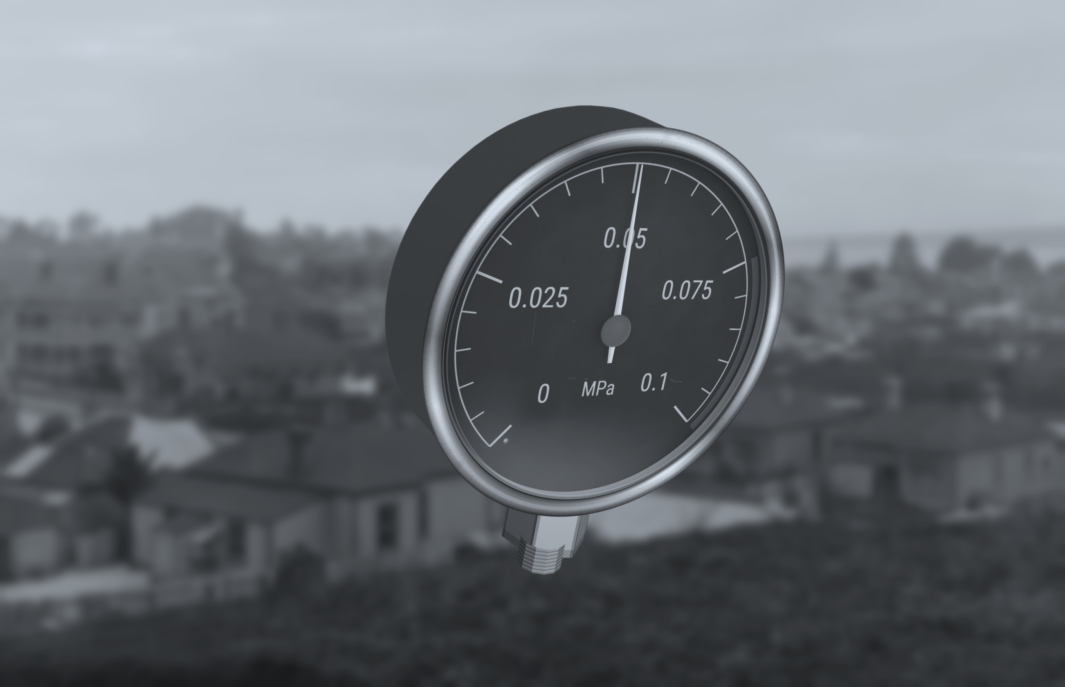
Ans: 0.05 MPa
